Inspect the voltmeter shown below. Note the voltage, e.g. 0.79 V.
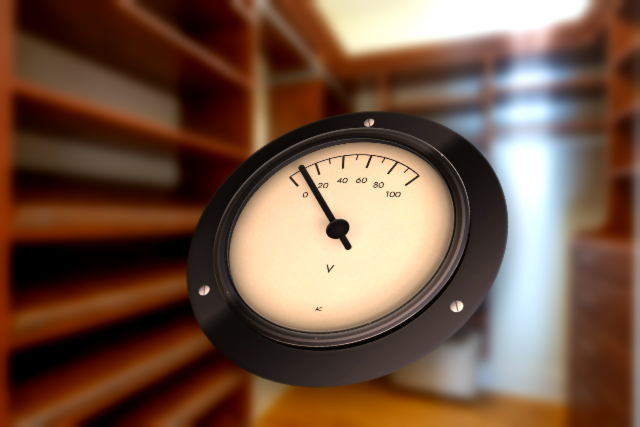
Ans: 10 V
